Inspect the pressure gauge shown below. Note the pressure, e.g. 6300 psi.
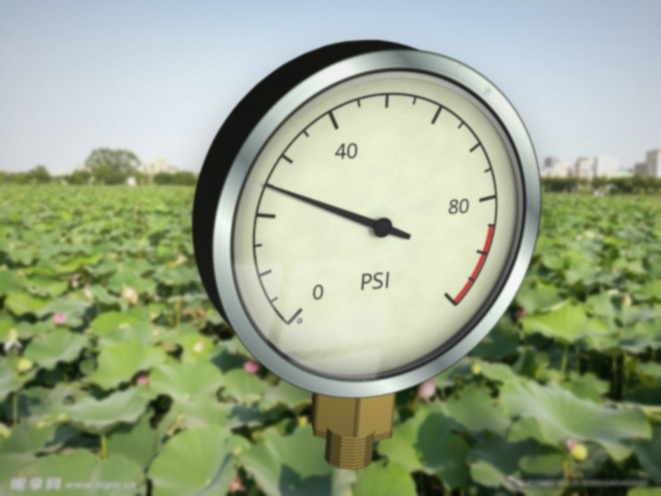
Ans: 25 psi
